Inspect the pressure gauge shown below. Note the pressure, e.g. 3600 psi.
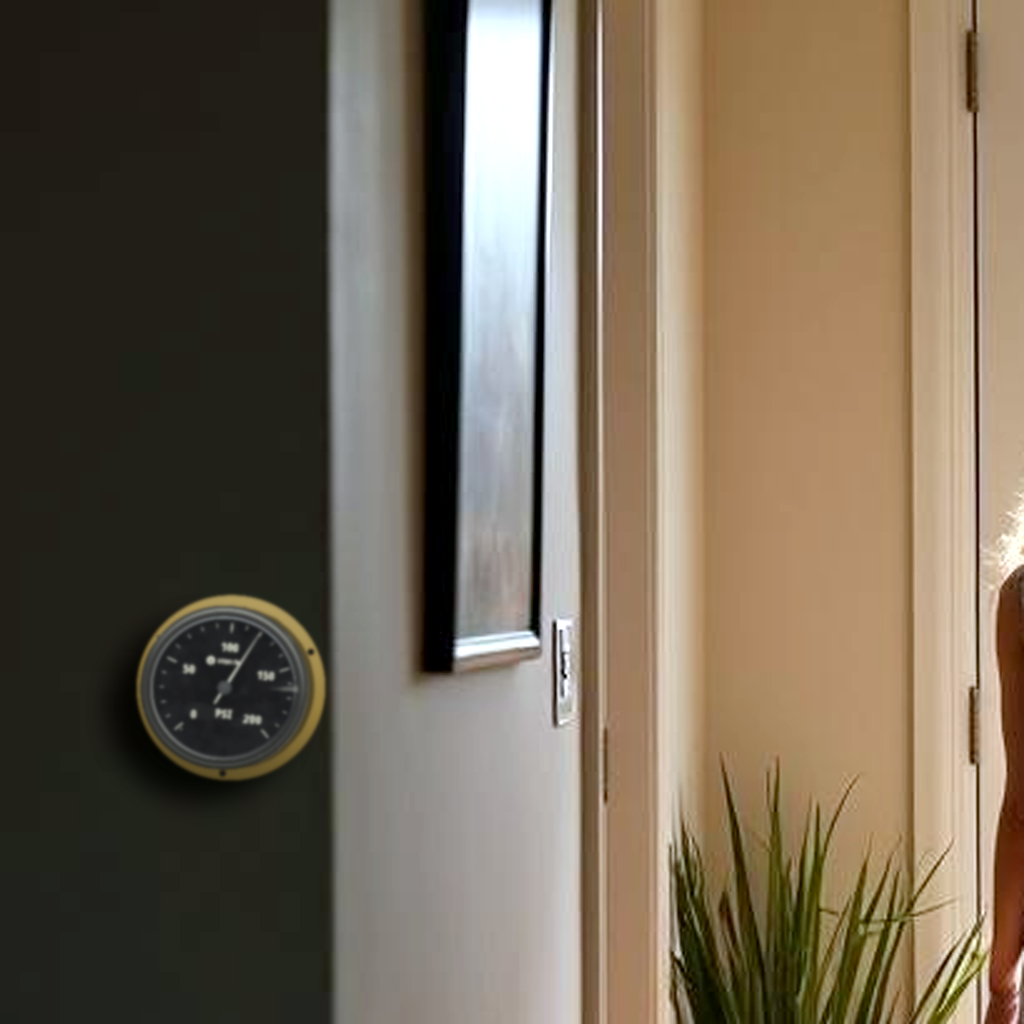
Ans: 120 psi
